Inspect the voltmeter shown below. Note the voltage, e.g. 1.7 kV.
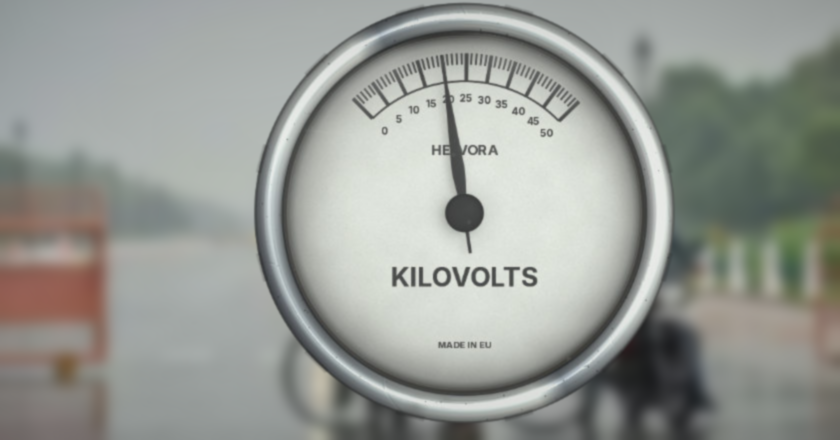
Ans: 20 kV
